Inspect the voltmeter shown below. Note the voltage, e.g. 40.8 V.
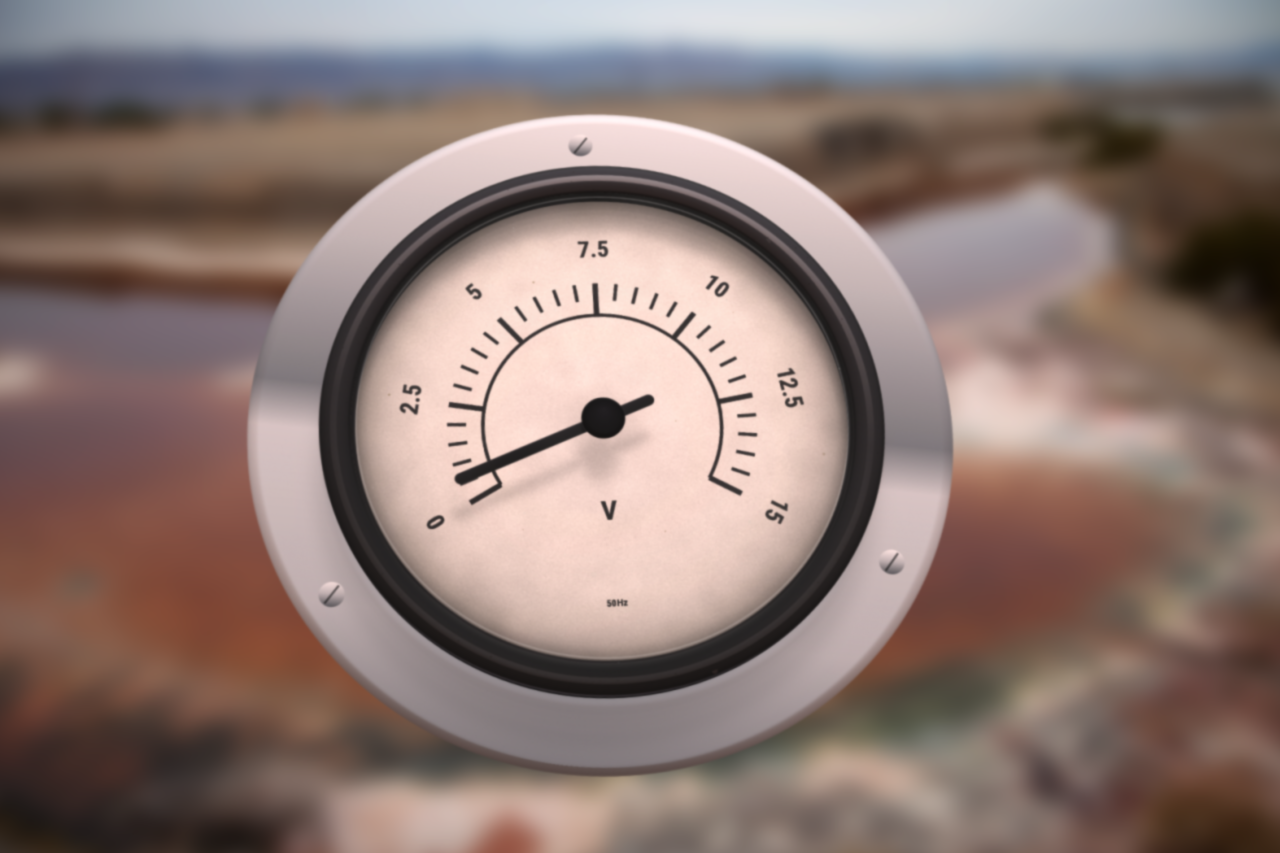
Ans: 0.5 V
